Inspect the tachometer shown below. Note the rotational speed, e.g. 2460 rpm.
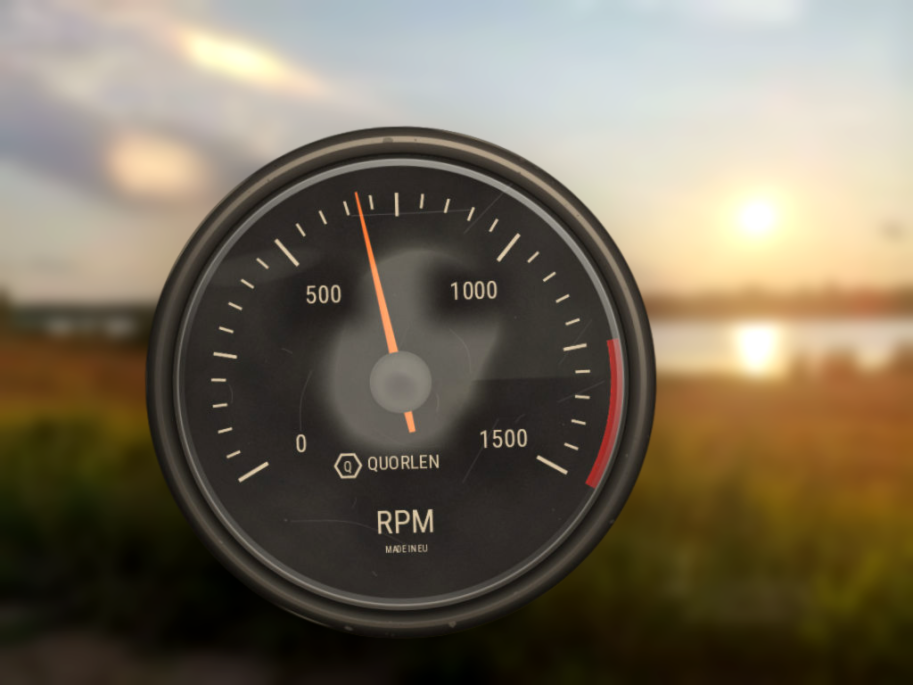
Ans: 675 rpm
